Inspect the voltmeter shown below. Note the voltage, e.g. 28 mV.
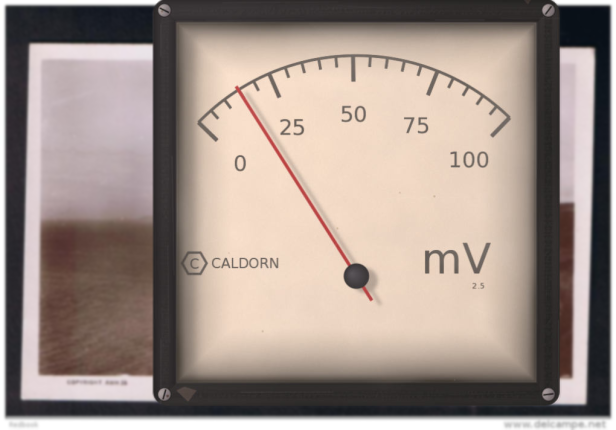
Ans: 15 mV
